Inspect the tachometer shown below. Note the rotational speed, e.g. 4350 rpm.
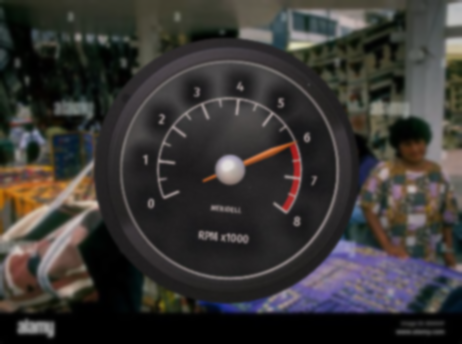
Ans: 6000 rpm
